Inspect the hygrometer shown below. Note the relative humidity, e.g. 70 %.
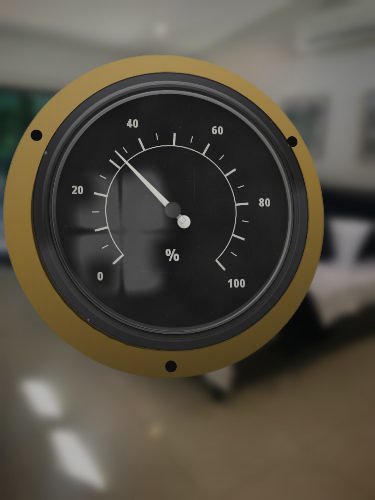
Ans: 32.5 %
